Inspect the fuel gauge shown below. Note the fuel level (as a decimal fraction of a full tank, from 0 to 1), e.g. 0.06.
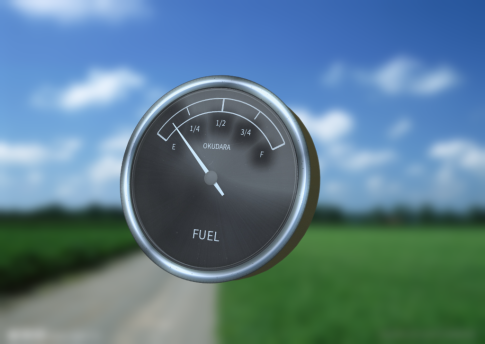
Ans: 0.125
